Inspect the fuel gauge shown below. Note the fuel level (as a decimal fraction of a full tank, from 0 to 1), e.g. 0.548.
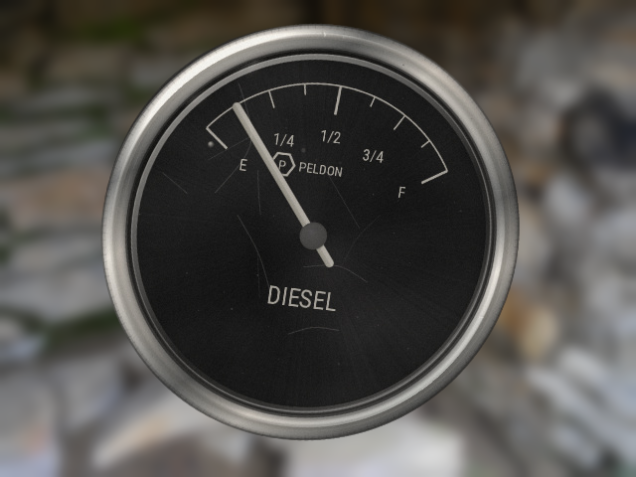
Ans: 0.125
